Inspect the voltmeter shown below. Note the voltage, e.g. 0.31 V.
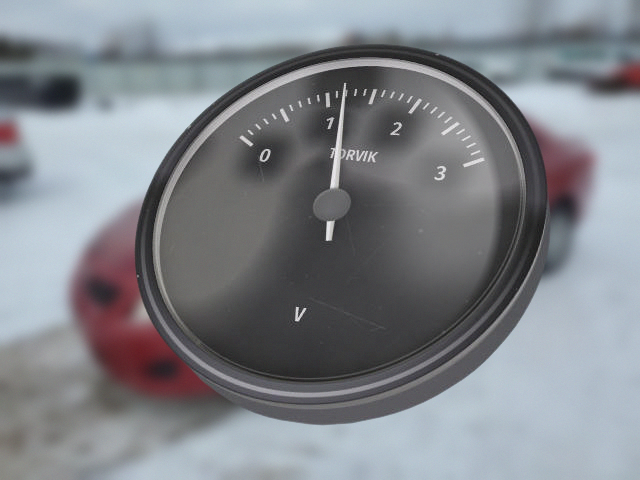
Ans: 1.2 V
